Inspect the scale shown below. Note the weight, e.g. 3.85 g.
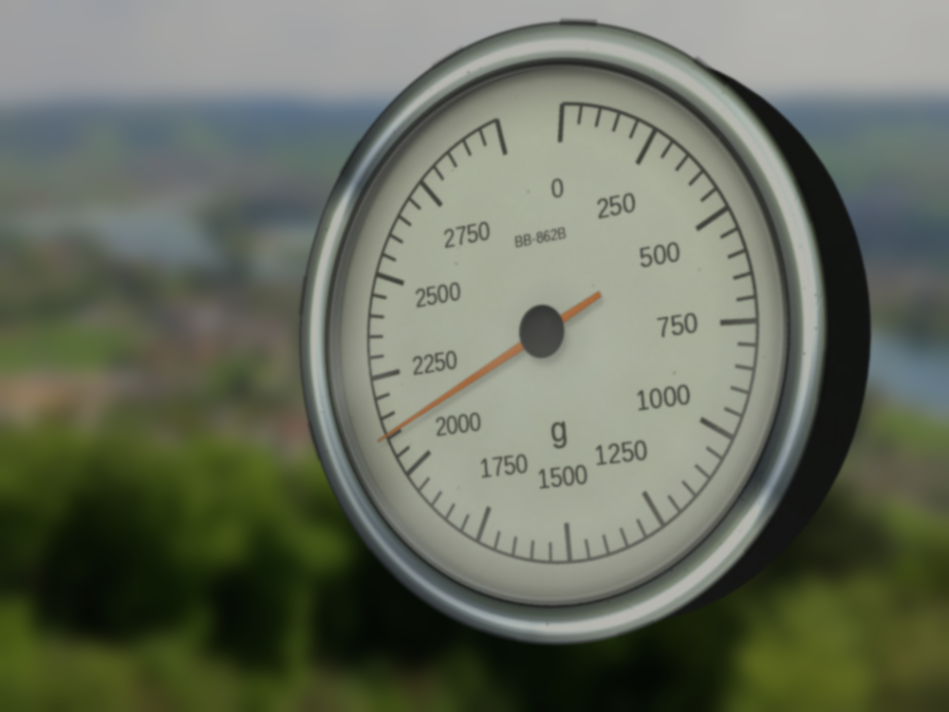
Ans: 2100 g
